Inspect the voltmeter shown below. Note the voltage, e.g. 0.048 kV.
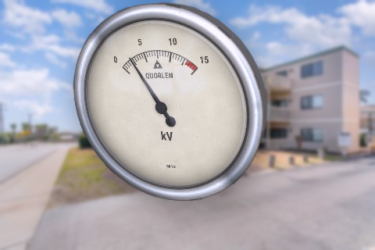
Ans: 2.5 kV
